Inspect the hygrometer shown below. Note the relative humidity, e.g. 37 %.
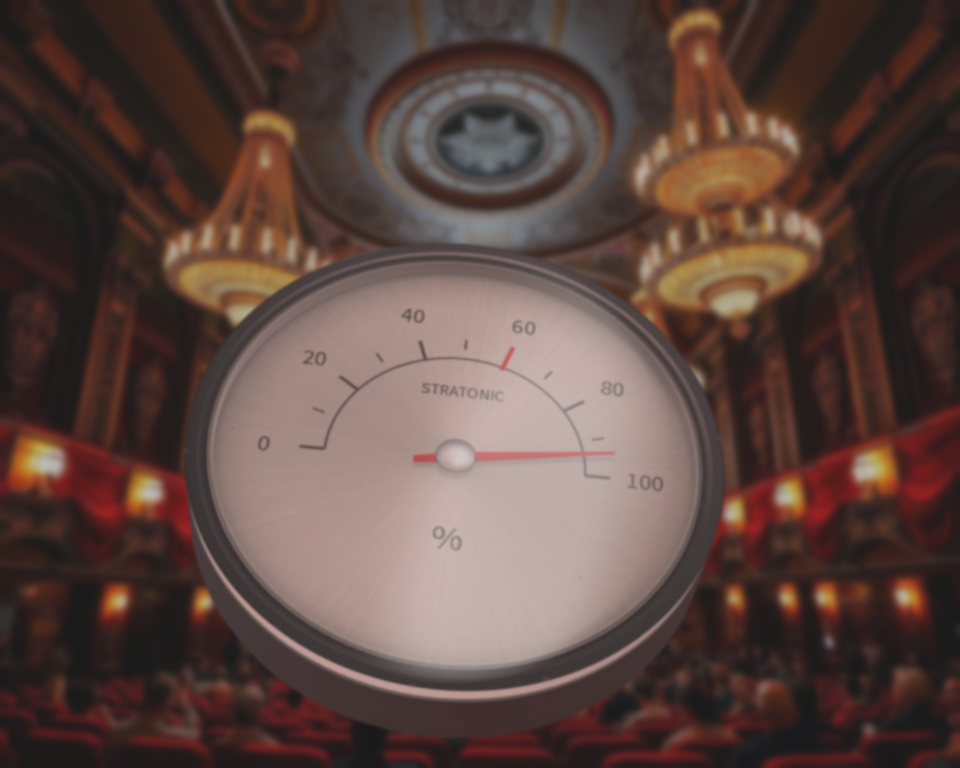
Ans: 95 %
